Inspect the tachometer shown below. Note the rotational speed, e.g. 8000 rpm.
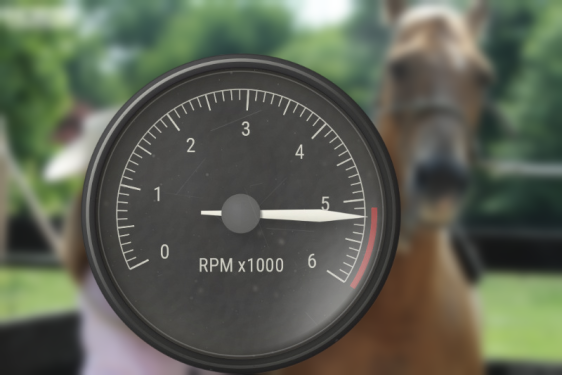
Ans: 5200 rpm
